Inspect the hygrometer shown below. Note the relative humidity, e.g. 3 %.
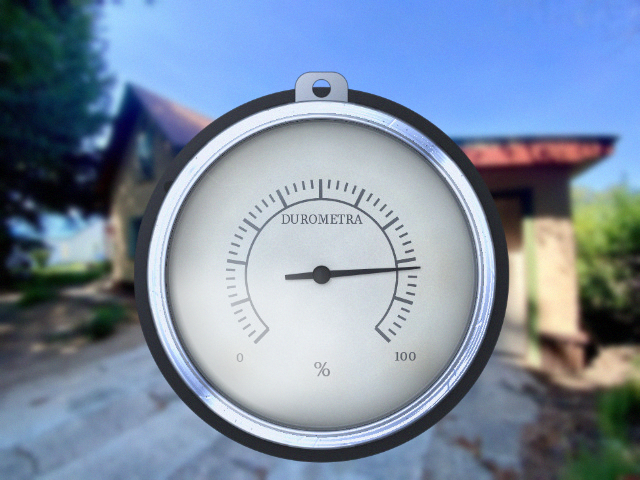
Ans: 82 %
